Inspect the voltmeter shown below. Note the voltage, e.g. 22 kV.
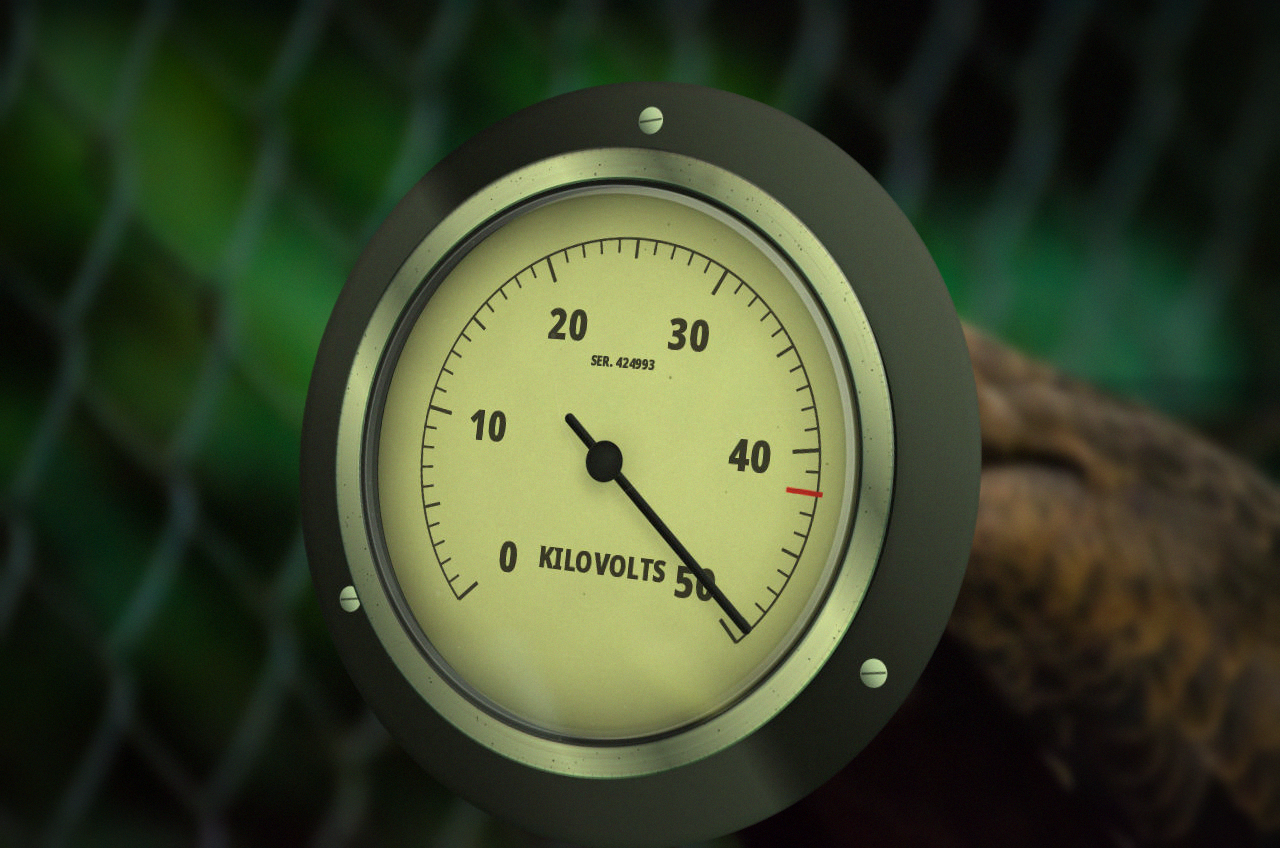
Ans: 49 kV
